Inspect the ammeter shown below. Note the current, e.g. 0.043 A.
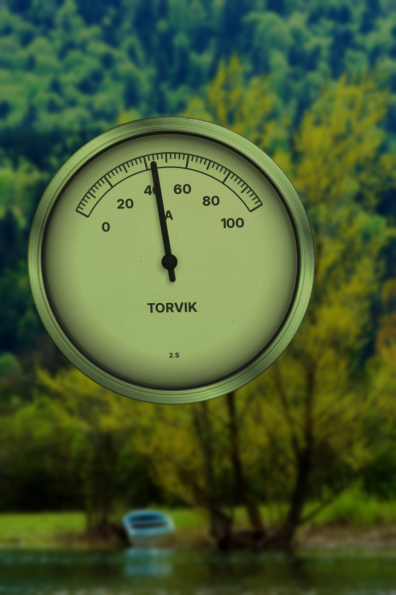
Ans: 44 A
